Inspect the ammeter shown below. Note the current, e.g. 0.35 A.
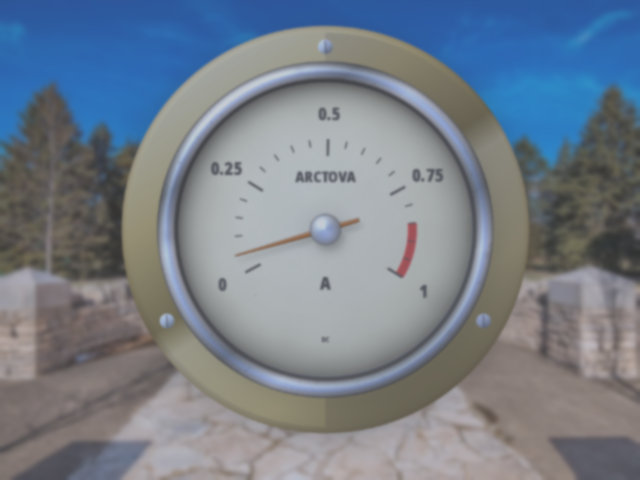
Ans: 0.05 A
